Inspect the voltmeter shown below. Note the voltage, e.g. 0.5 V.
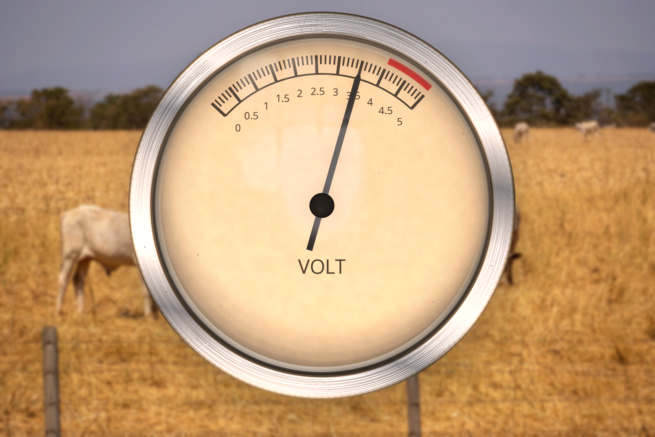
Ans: 3.5 V
